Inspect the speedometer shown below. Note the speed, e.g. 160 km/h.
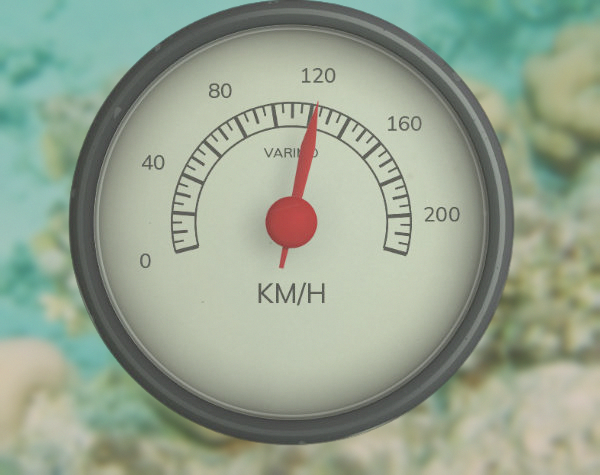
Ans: 122.5 km/h
